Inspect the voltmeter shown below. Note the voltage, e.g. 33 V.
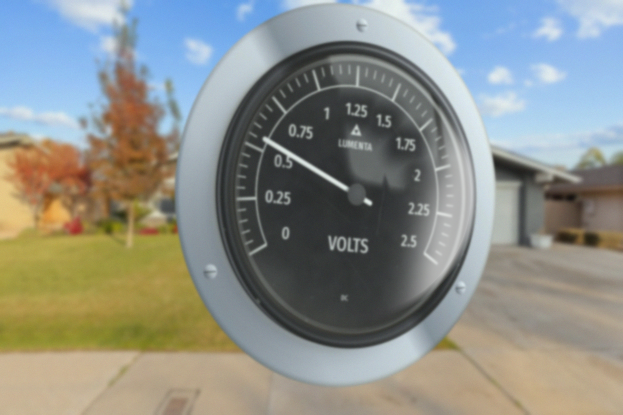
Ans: 0.55 V
